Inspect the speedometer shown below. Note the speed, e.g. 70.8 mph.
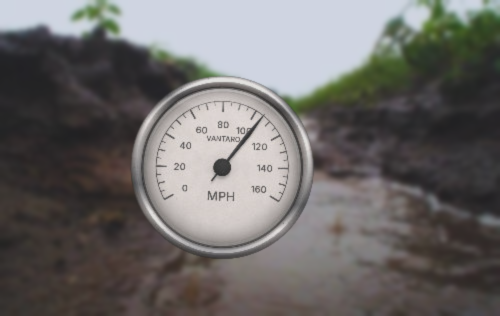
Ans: 105 mph
